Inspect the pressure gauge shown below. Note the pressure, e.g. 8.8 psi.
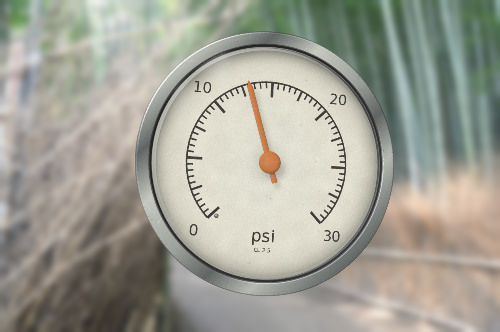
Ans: 13 psi
